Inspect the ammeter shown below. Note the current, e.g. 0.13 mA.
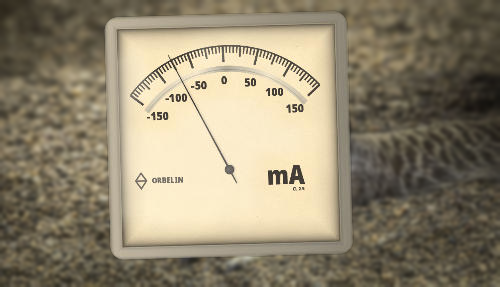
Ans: -75 mA
